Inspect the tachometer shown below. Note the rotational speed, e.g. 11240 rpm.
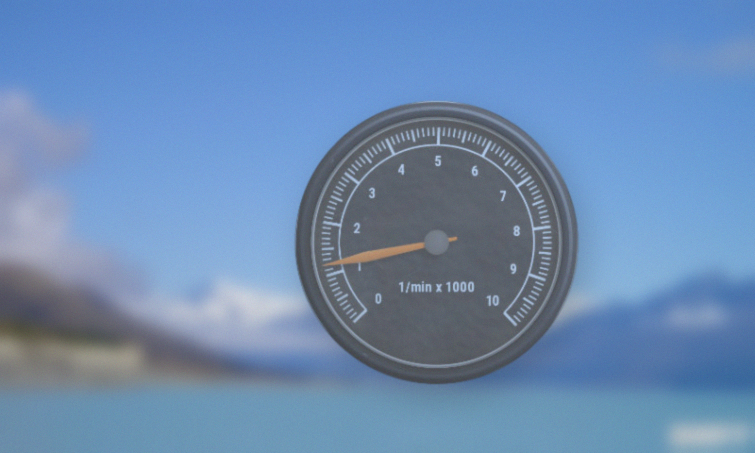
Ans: 1200 rpm
